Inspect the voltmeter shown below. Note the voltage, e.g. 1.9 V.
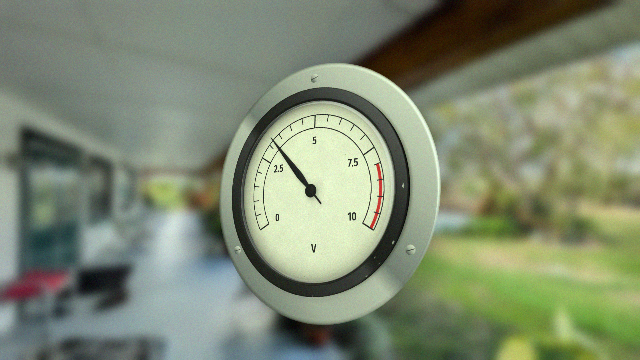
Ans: 3.25 V
